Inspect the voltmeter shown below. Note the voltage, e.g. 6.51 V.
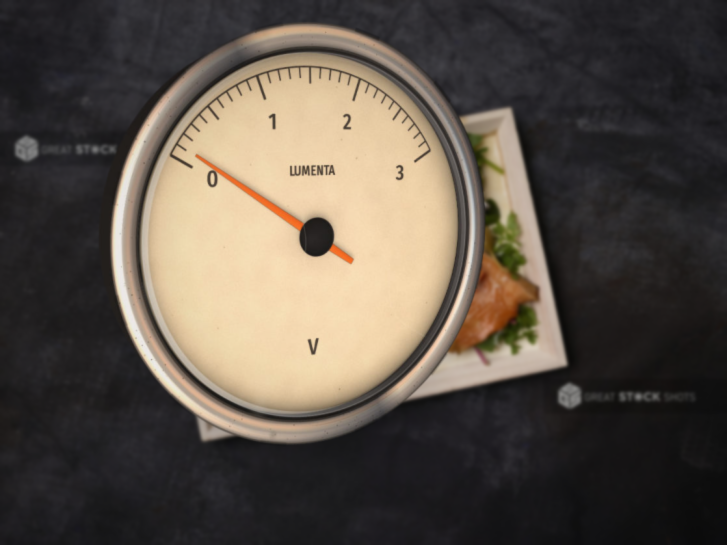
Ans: 0.1 V
